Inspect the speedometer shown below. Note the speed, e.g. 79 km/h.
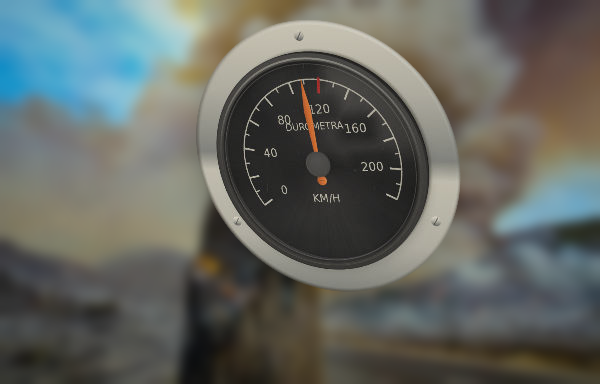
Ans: 110 km/h
